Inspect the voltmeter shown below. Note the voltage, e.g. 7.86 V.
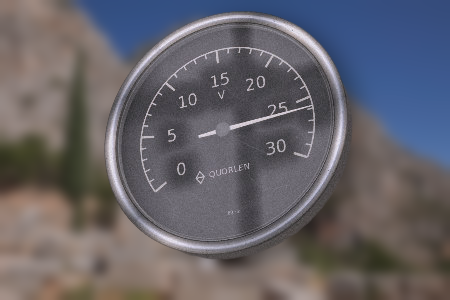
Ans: 26 V
